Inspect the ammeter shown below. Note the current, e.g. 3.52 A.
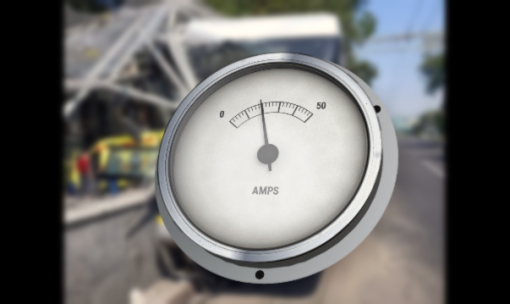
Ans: 20 A
